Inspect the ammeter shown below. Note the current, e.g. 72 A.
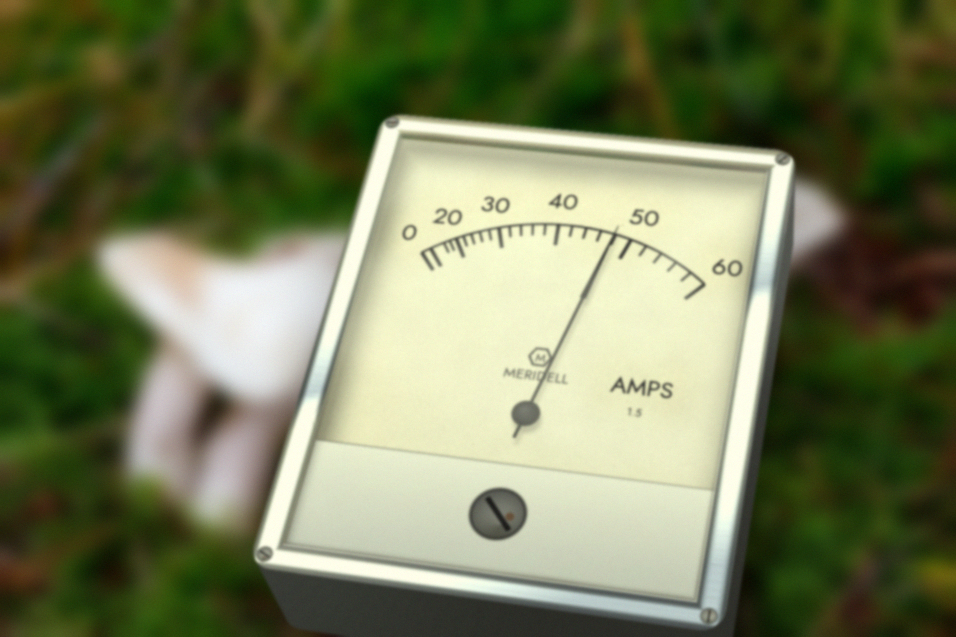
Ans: 48 A
